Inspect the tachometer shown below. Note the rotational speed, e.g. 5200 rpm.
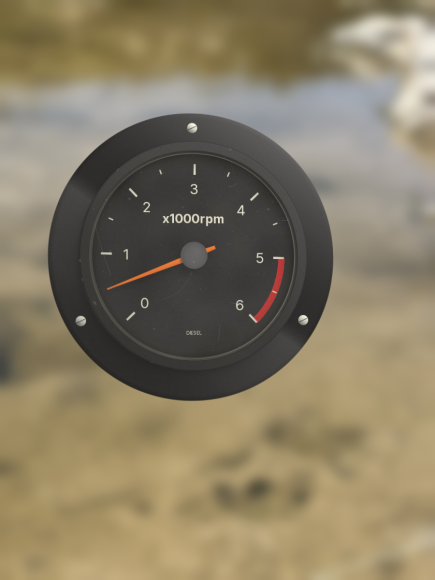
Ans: 500 rpm
